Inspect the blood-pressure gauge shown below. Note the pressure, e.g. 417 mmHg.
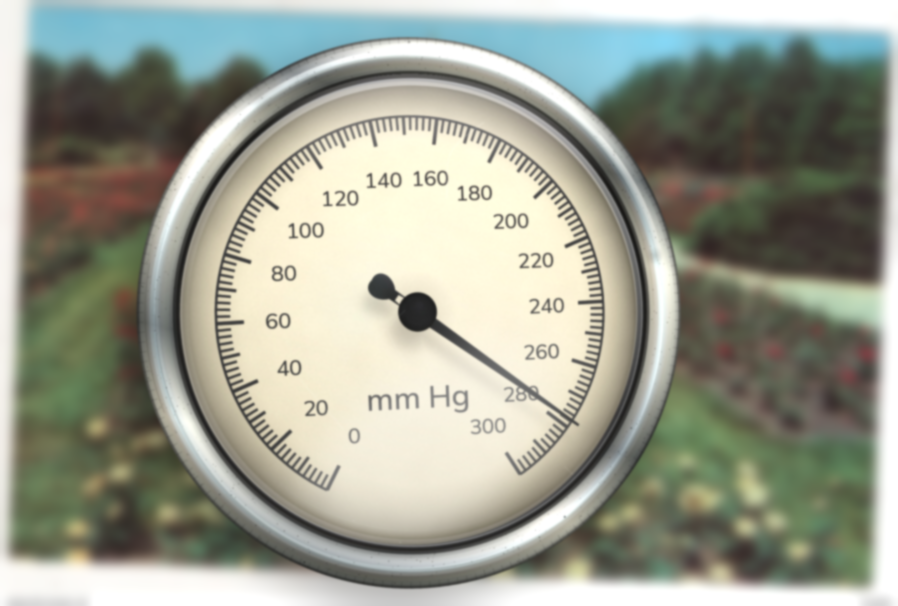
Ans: 278 mmHg
